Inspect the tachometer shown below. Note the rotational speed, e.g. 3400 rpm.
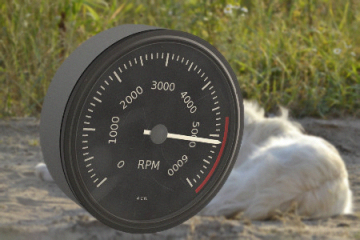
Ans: 5100 rpm
